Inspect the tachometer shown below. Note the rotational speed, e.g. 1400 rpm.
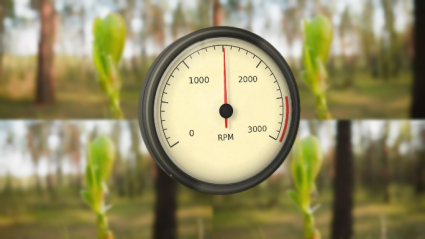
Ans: 1500 rpm
